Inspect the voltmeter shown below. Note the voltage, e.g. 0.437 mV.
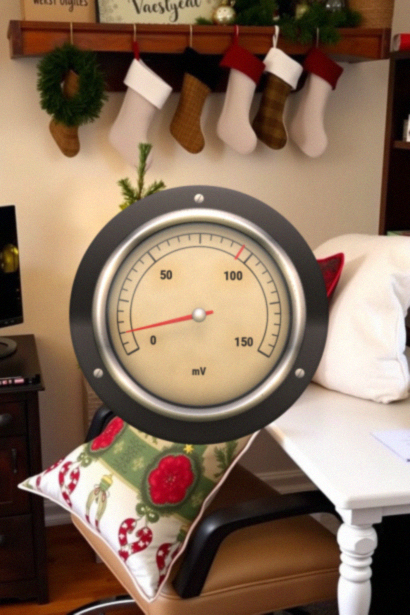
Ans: 10 mV
